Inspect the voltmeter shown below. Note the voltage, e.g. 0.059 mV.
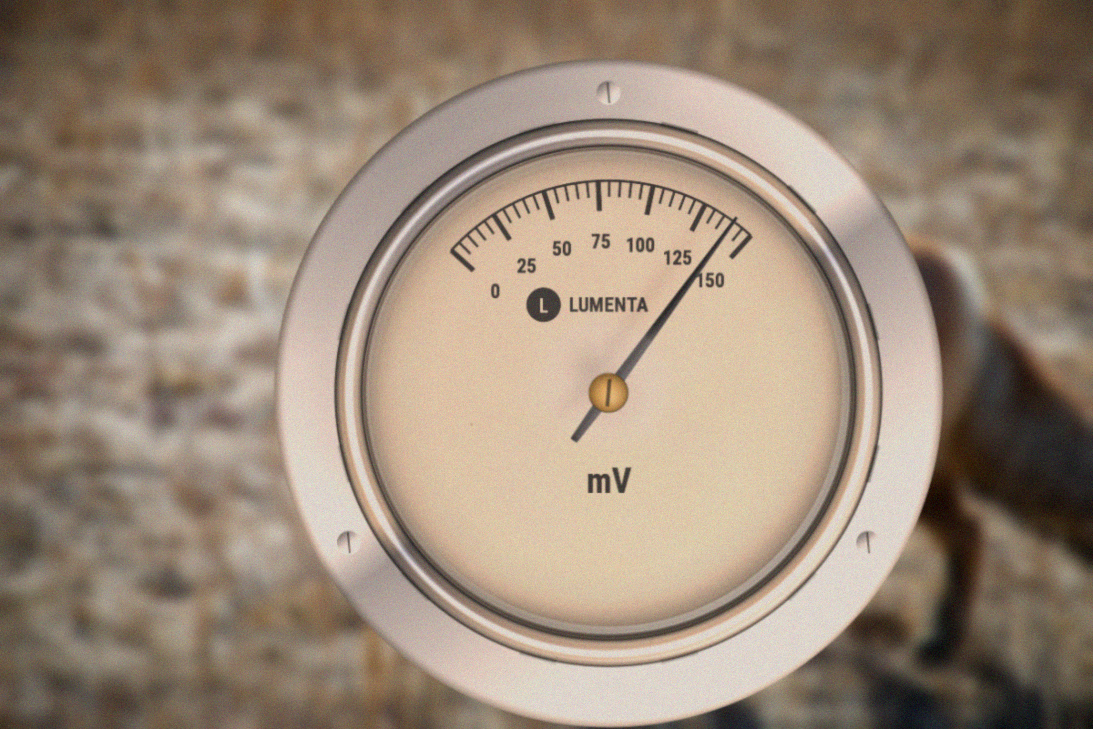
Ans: 140 mV
